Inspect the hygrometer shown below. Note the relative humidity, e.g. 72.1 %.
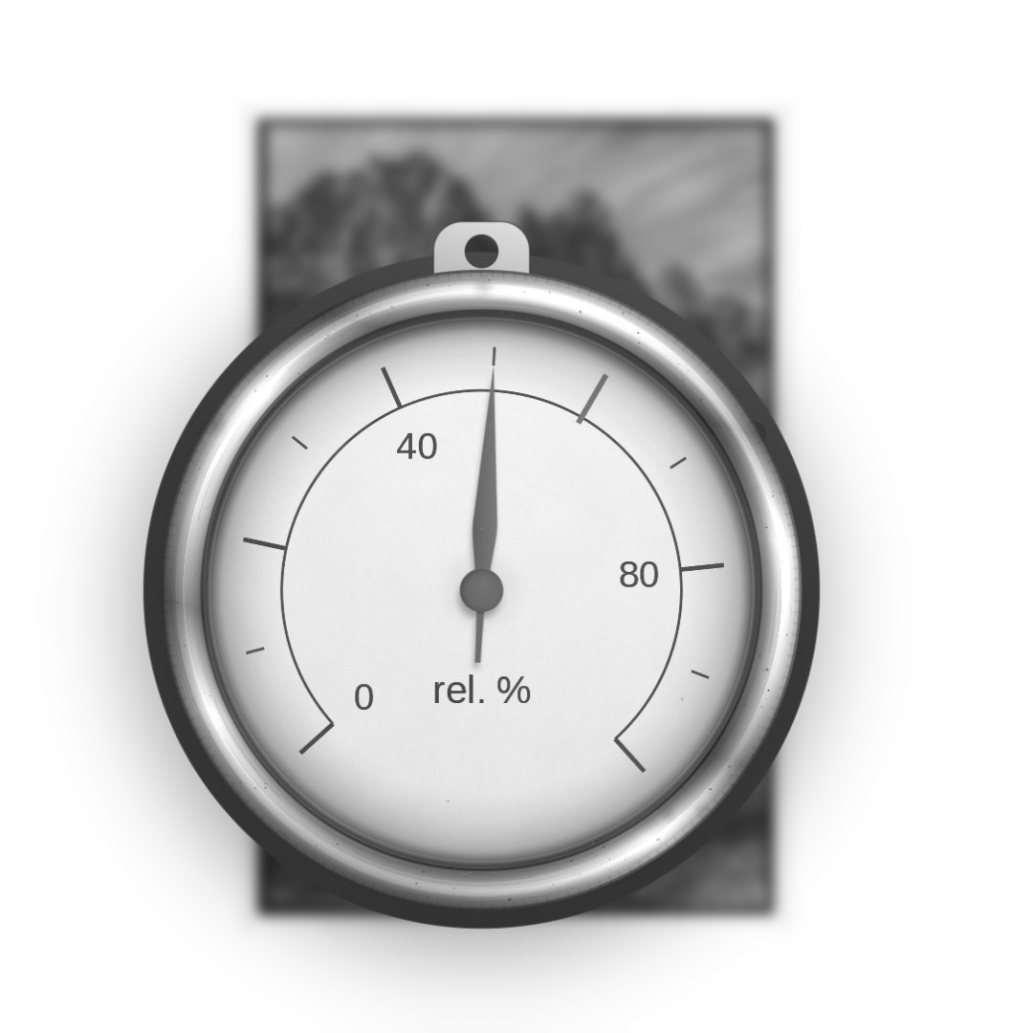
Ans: 50 %
